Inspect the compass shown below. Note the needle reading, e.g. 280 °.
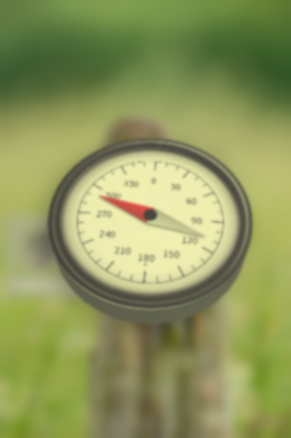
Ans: 290 °
